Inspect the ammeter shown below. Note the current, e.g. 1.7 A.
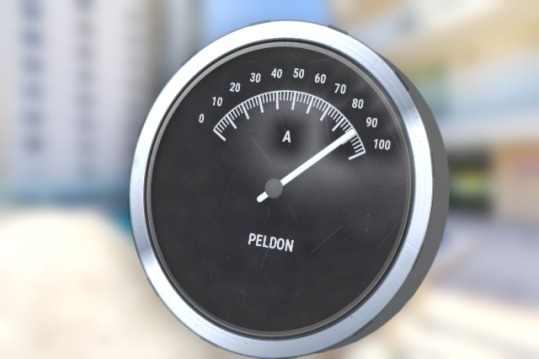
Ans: 90 A
